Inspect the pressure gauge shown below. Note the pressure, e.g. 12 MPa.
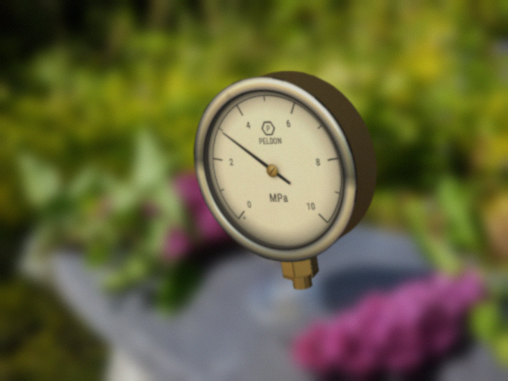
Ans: 3 MPa
